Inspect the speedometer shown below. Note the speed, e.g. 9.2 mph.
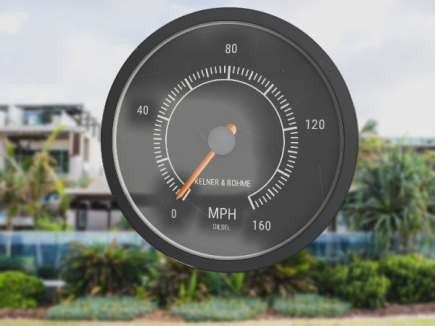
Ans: 2 mph
